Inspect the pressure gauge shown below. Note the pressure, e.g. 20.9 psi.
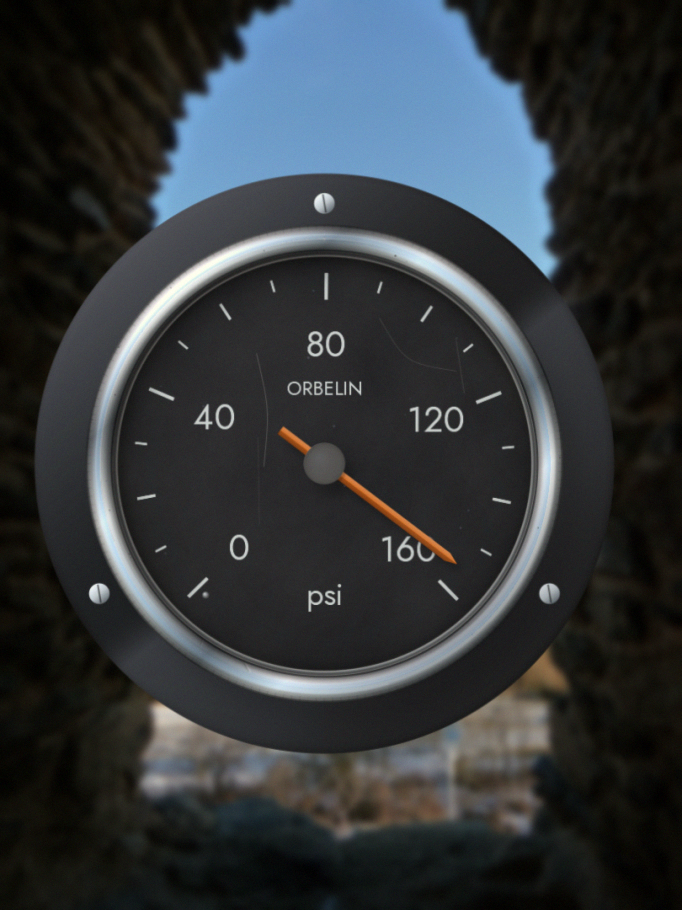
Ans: 155 psi
